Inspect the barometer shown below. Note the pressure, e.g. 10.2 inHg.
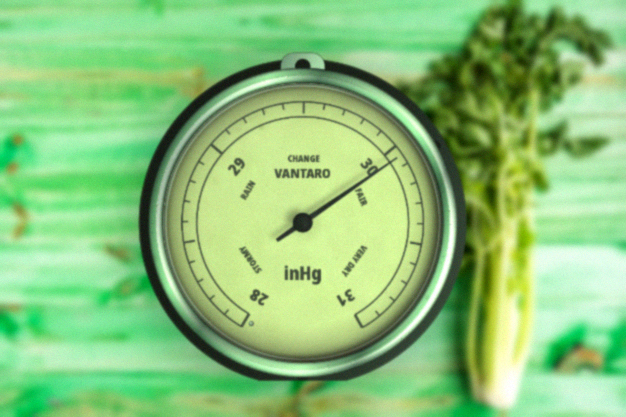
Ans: 30.05 inHg
